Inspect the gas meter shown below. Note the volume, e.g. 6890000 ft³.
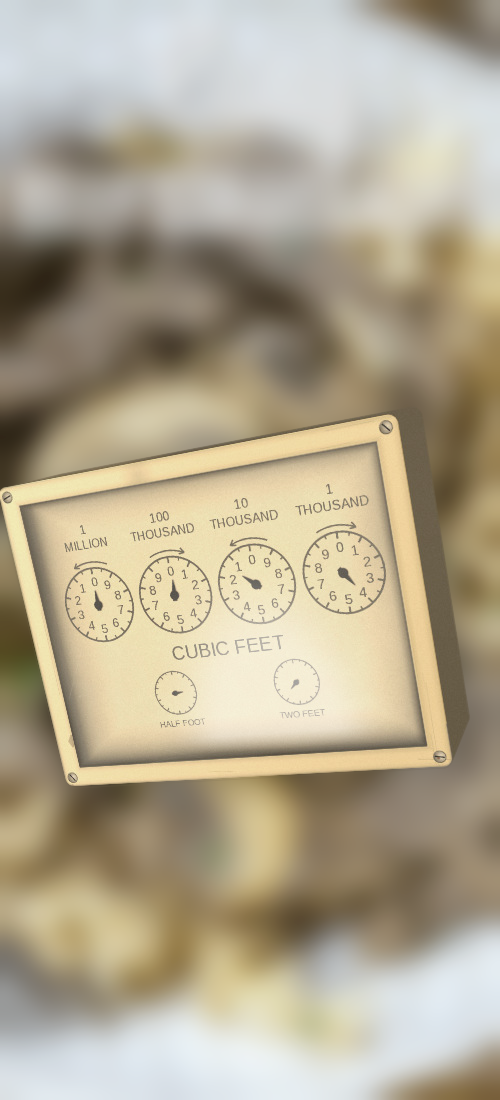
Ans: 1400 ft³
